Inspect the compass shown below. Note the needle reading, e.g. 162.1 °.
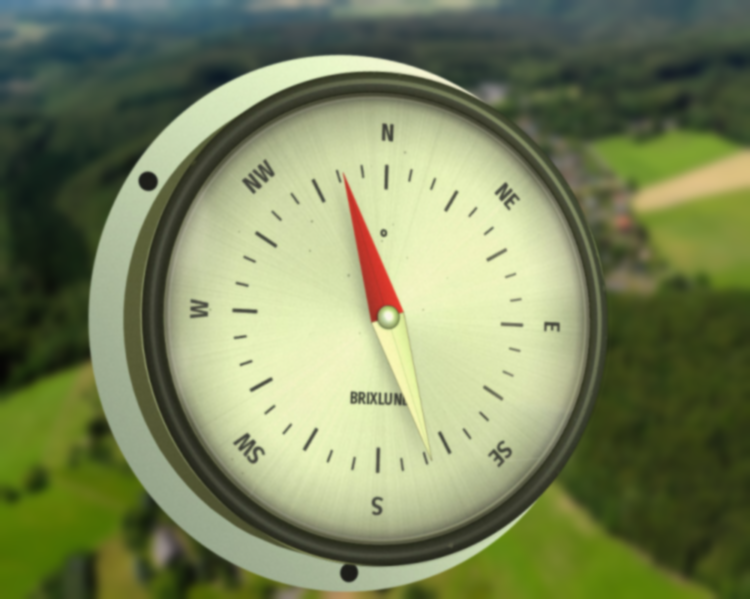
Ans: 340 °
